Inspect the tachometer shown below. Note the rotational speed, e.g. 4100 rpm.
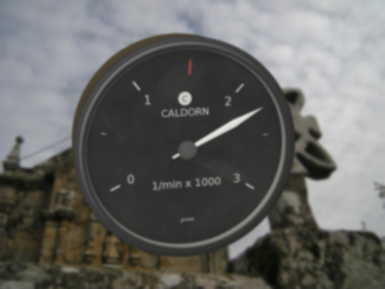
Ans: 2250 rpm
